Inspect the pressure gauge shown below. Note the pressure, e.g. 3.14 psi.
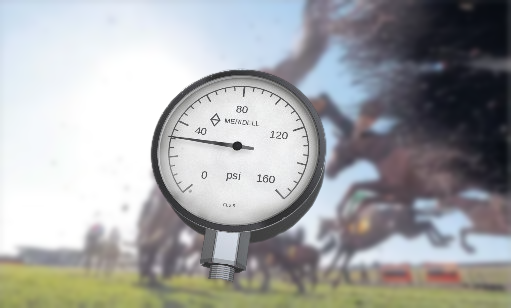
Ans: 30 psi
